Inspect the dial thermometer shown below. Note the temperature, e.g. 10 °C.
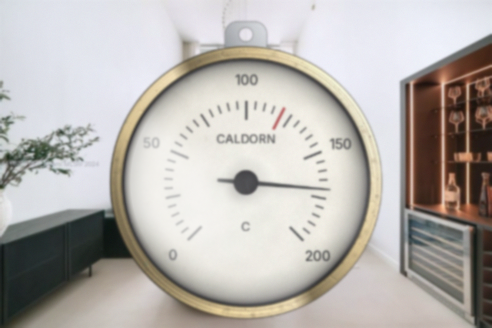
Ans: 170 °C
